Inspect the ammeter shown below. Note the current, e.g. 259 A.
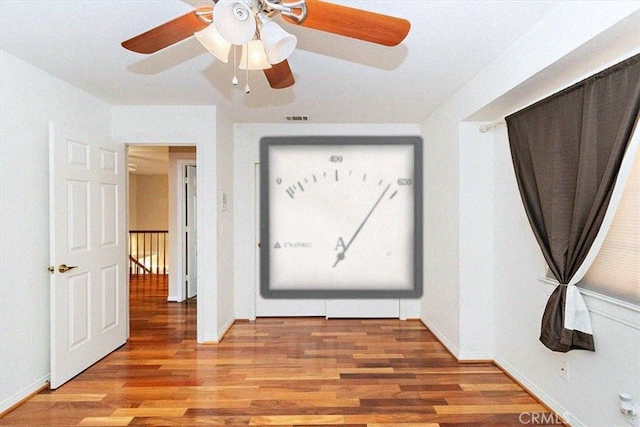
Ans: 575 A
